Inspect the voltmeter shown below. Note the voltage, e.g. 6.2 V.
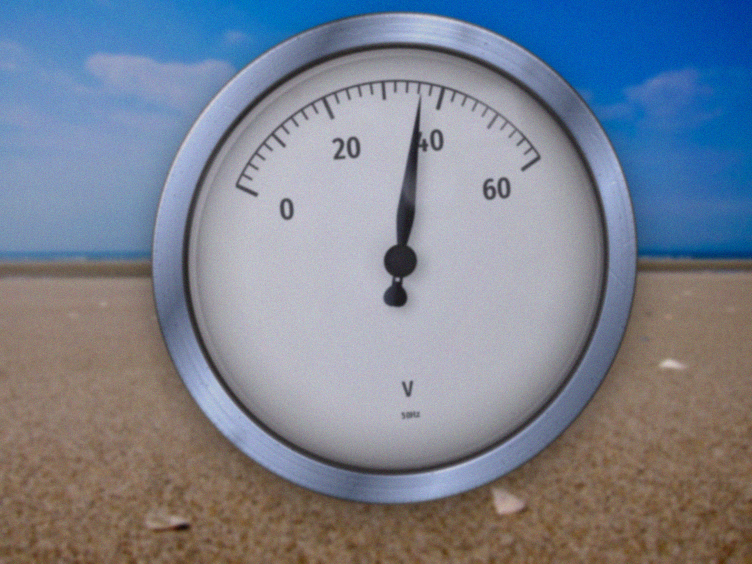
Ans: 36 V
